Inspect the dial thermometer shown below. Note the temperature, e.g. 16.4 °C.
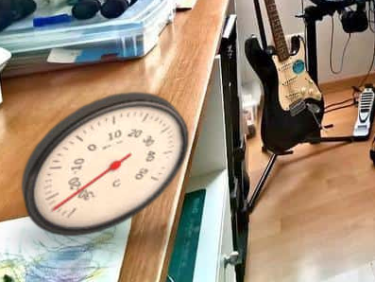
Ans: -24 °C
